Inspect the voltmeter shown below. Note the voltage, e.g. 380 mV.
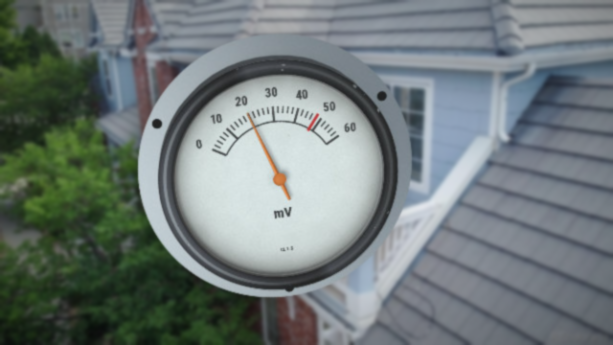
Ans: 20 mV
